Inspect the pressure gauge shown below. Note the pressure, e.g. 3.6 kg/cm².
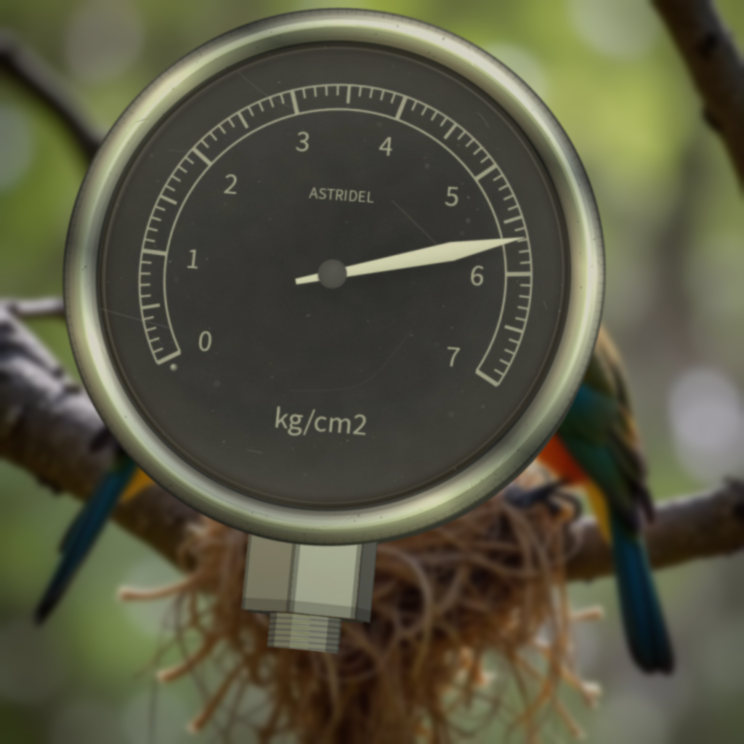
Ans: 5.7 kg/cm²
